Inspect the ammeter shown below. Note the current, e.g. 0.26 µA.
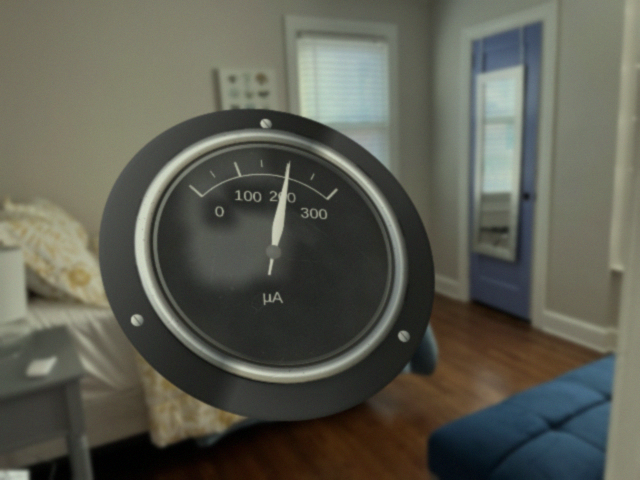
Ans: 200 µA
